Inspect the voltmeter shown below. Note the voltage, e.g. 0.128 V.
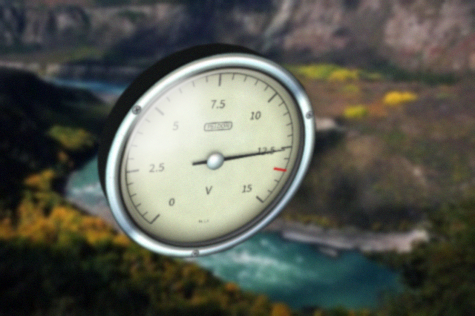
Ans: 12.5 V
